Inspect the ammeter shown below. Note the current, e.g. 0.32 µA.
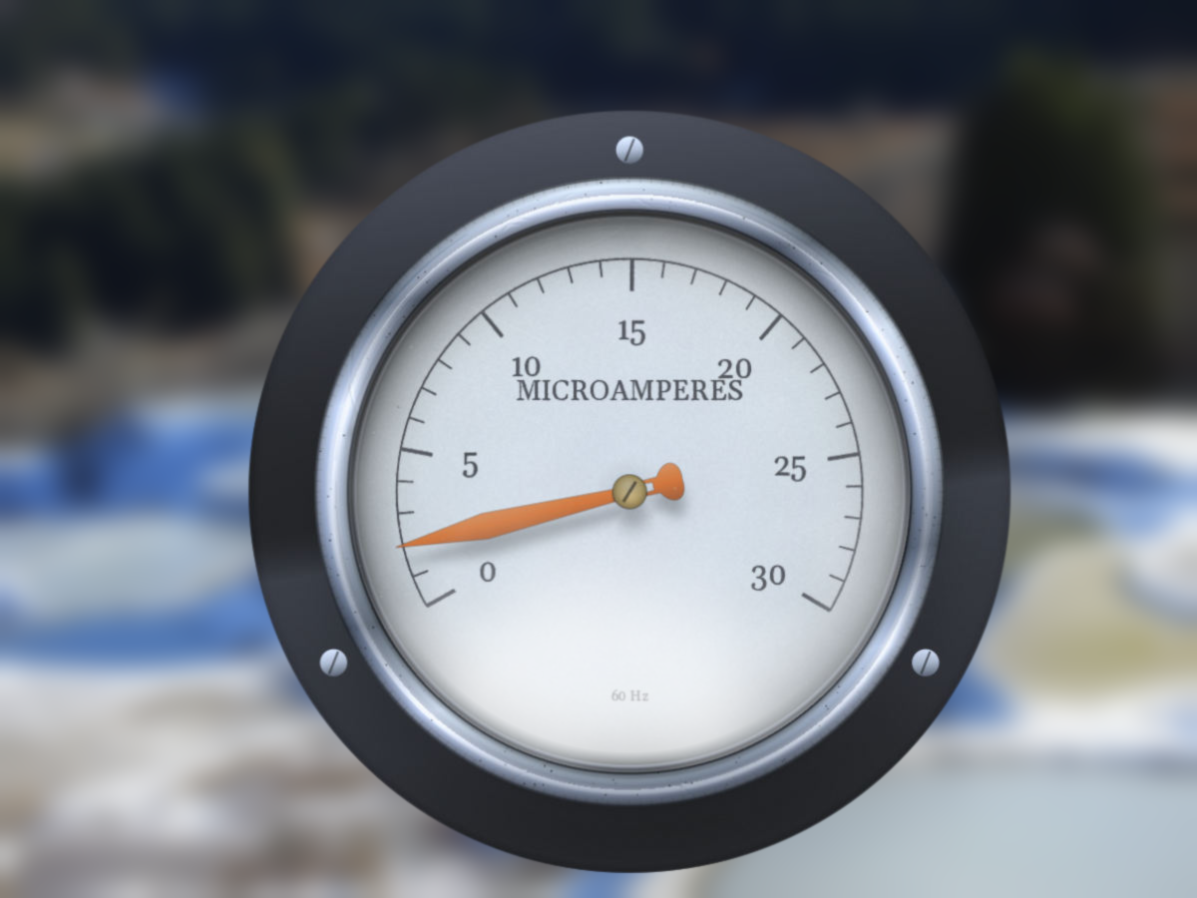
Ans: 2 µA
